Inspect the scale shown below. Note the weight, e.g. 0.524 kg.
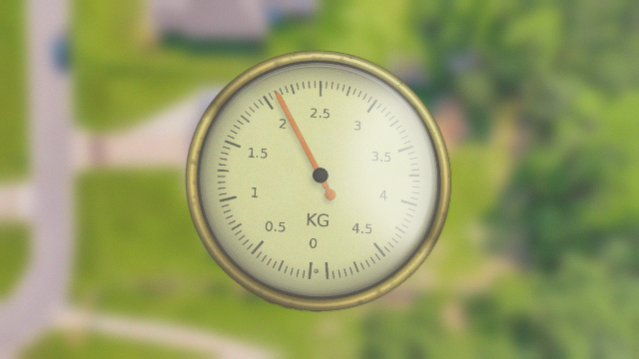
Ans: 2.1 kg
